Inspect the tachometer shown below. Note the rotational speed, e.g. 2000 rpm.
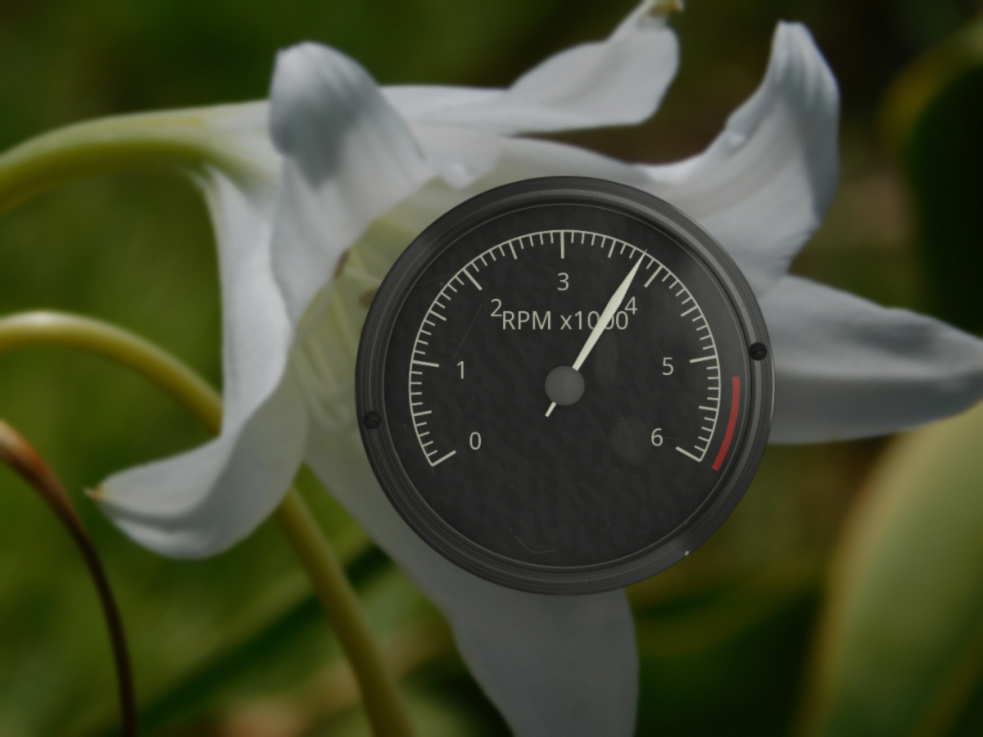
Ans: 3800 rpm
